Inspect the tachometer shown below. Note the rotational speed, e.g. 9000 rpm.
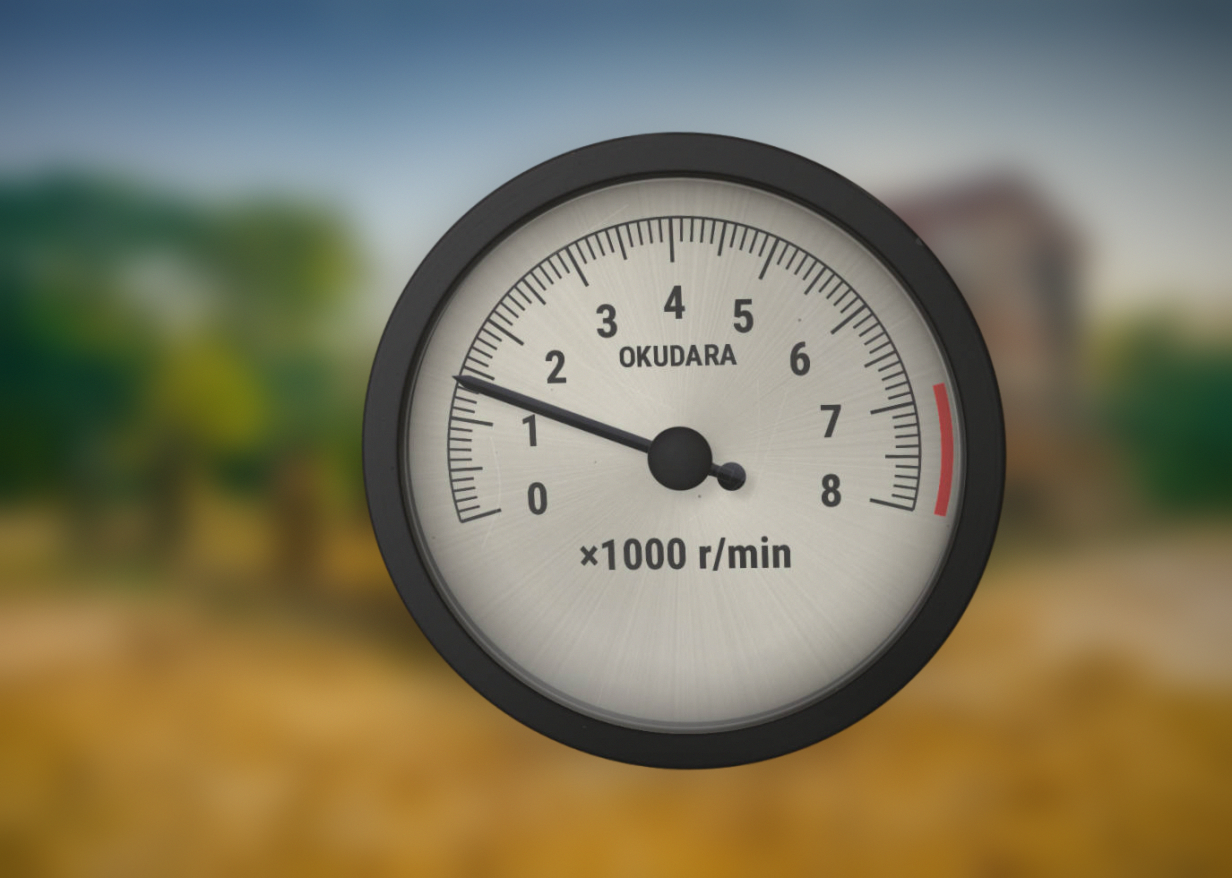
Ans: 1400 rpm
